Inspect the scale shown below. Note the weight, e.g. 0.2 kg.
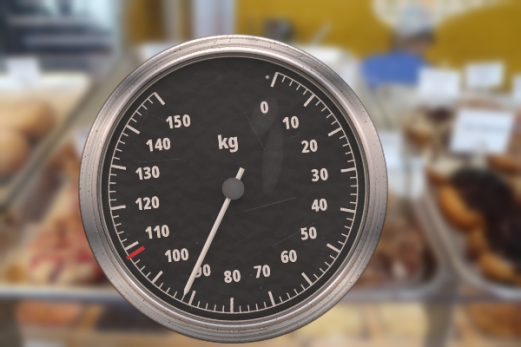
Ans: 92 kg
